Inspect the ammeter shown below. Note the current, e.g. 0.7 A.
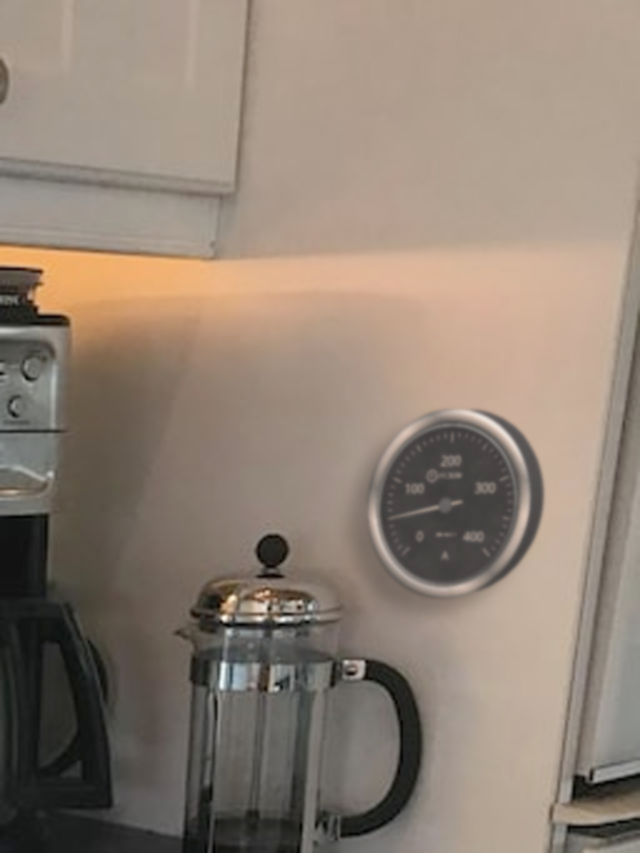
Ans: 50 A
